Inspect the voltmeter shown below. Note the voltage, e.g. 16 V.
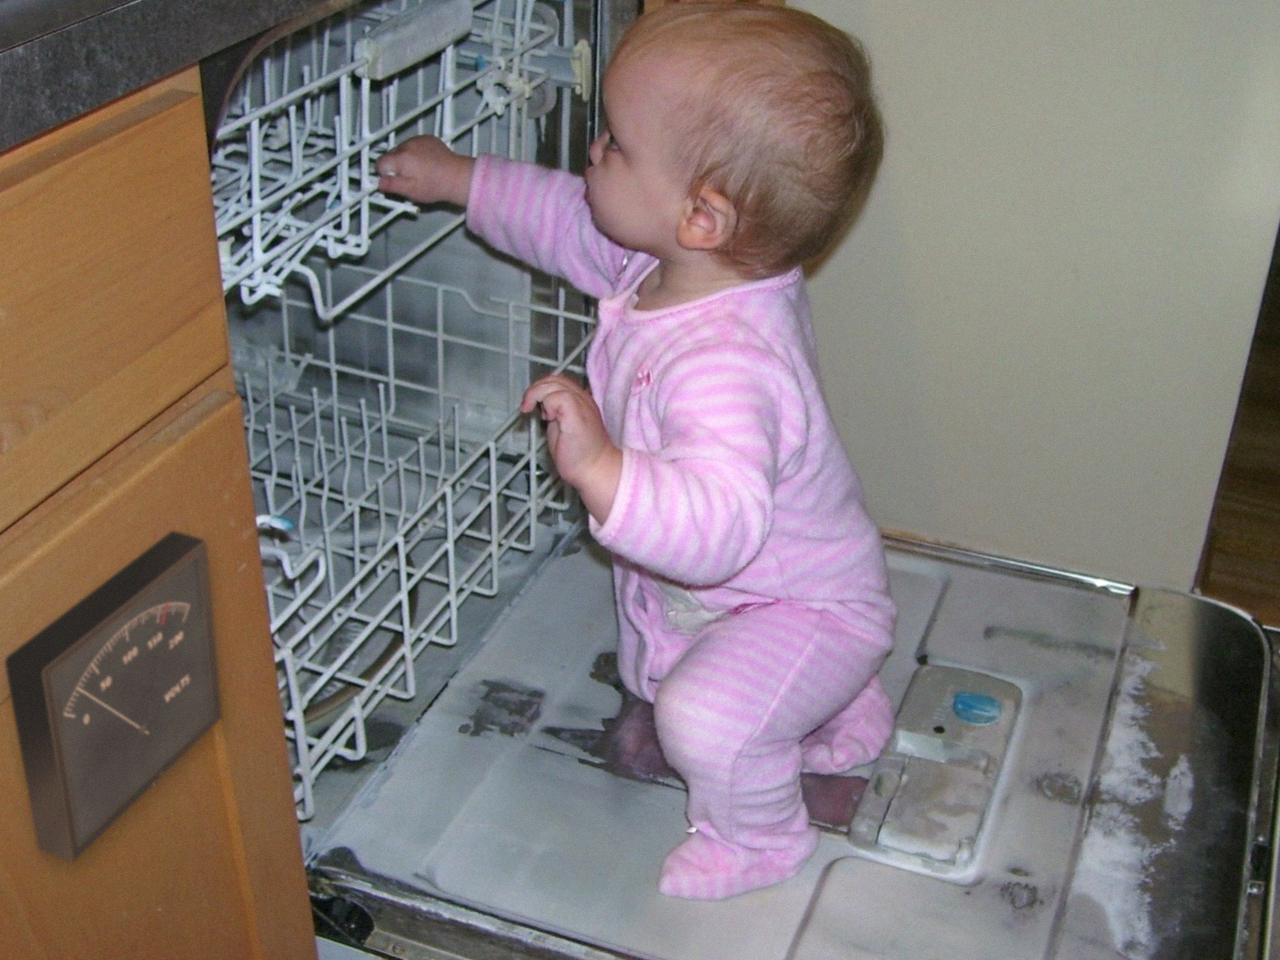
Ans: 25 V
